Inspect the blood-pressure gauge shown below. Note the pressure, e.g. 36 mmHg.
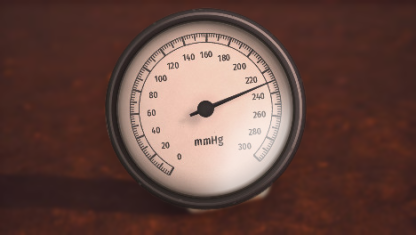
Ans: 230 mmHg
